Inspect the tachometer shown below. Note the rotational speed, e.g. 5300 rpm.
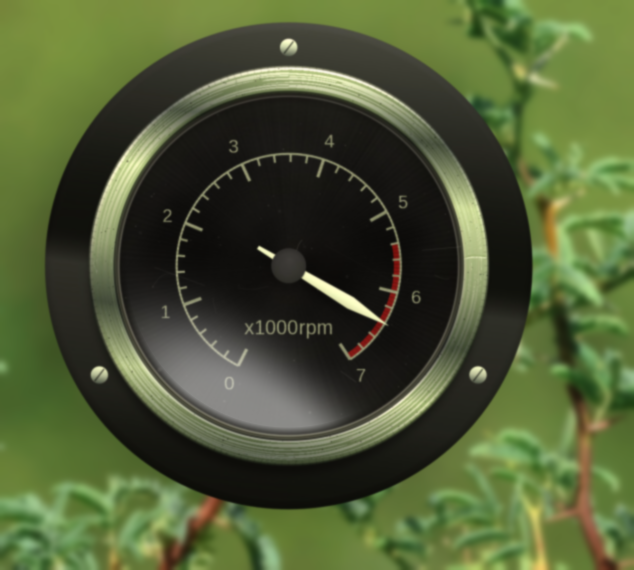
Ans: 6400 rpm
